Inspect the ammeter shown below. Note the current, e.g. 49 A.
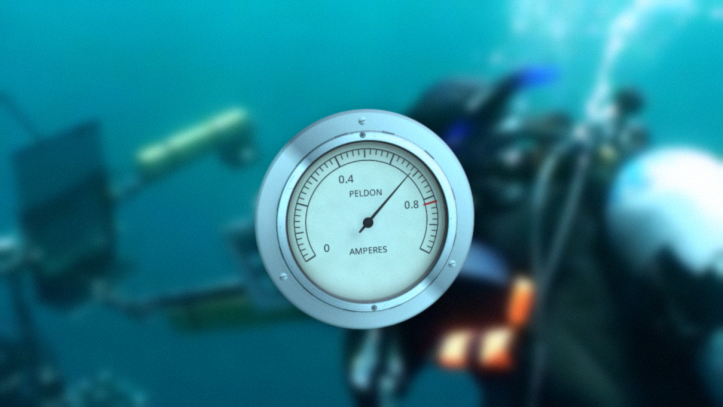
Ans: 0.68 A
